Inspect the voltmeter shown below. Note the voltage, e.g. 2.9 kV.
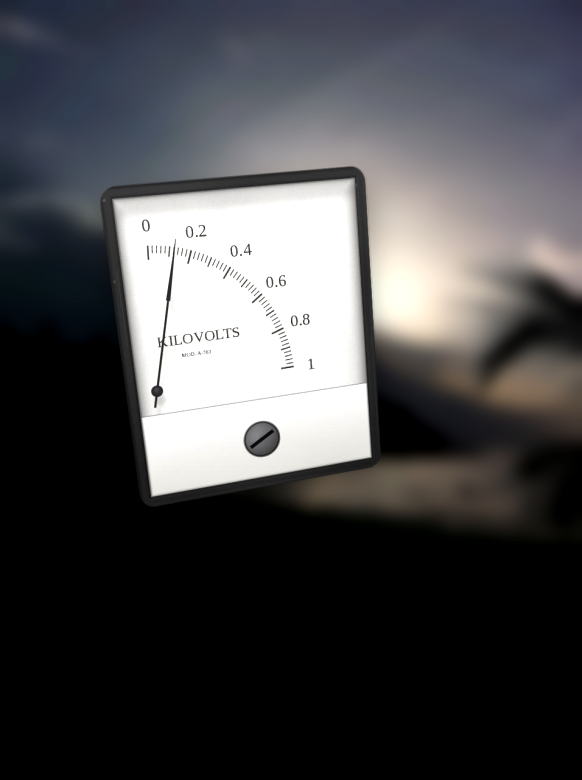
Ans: 0.12 kV
